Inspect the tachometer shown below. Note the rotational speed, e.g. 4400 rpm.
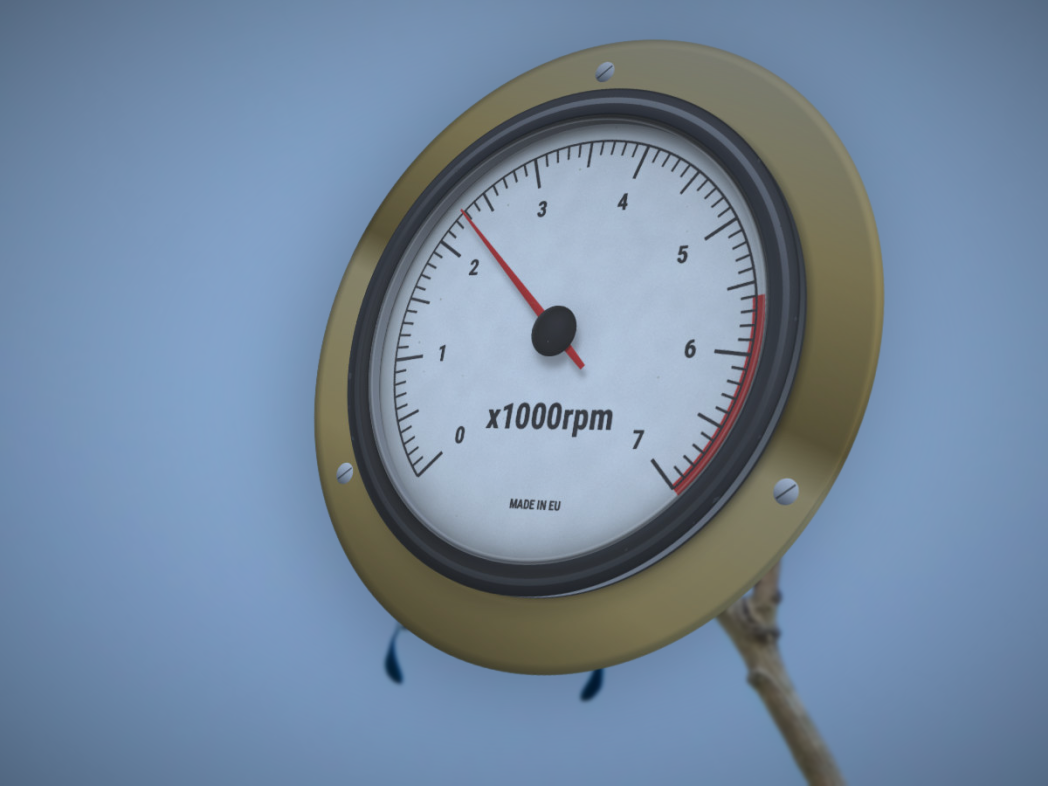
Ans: 2300 rpm
